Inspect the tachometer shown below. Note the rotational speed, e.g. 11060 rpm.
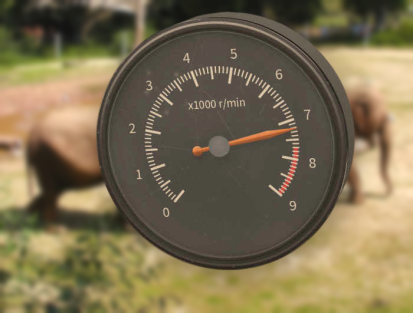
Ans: 7200 rpm
